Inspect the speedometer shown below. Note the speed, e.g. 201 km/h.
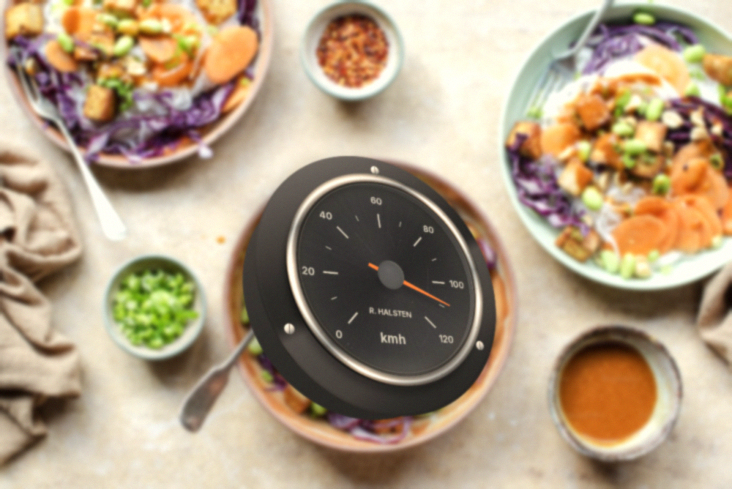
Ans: 110 km/h
